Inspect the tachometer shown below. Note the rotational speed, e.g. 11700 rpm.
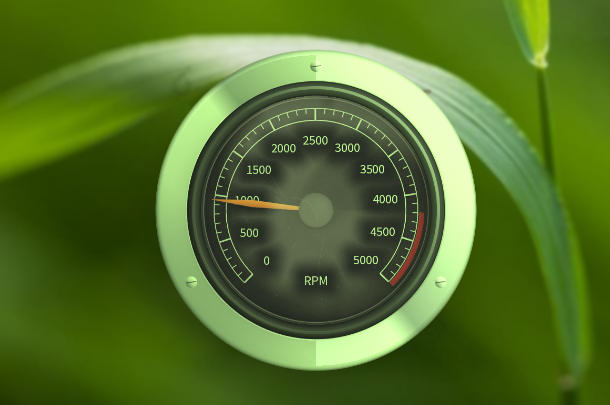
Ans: 950 rpm
